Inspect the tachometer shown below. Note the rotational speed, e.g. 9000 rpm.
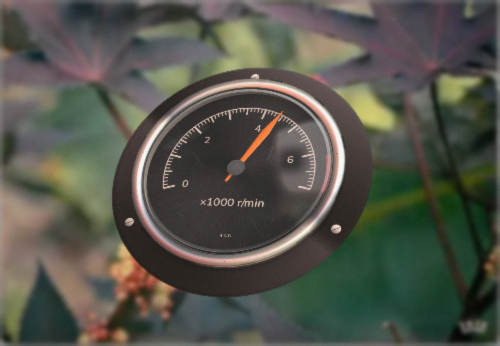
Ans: 4500 rpm
